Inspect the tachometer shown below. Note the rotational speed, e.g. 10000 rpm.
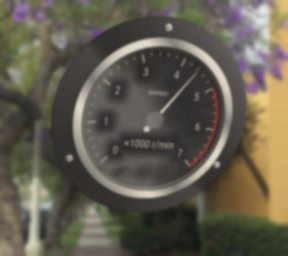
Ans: 4400 rpm
